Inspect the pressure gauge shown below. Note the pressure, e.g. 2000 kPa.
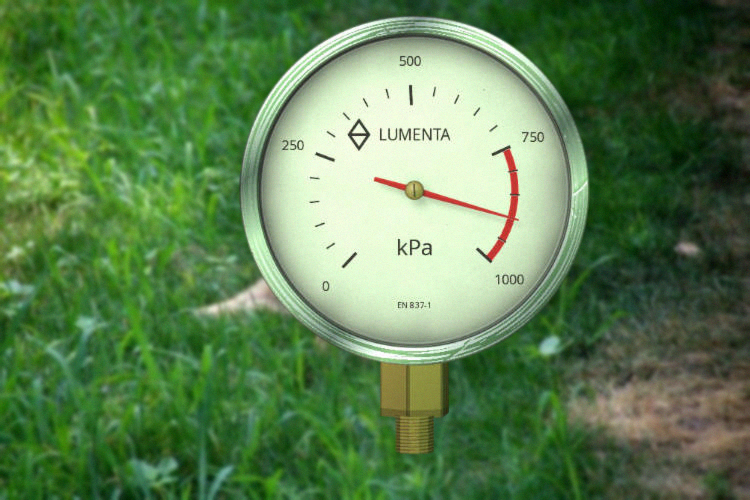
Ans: 900 kPa
